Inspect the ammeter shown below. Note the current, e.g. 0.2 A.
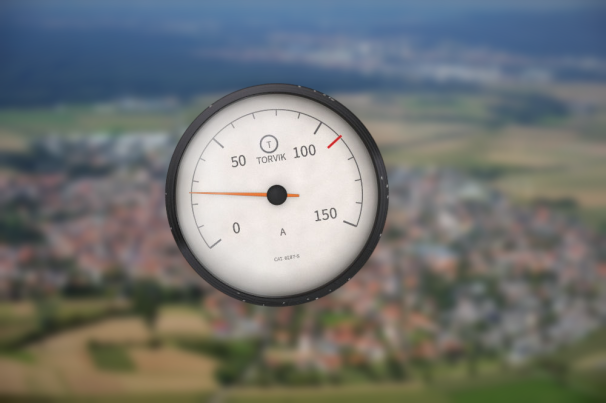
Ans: 25 A
